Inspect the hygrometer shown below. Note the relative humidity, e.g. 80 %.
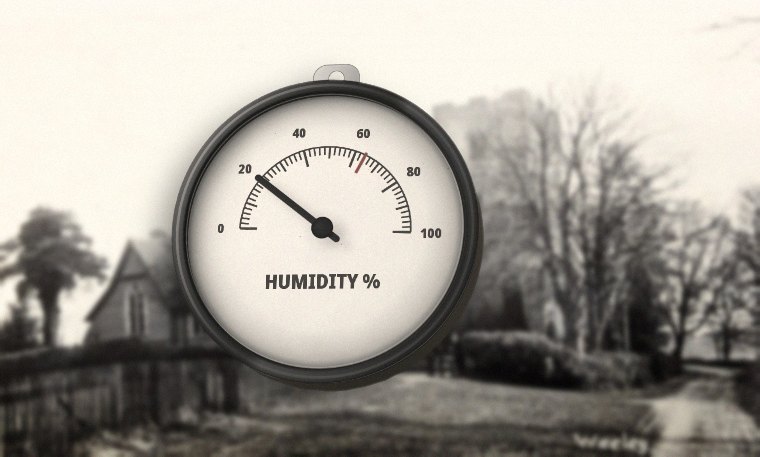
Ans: 20 %
